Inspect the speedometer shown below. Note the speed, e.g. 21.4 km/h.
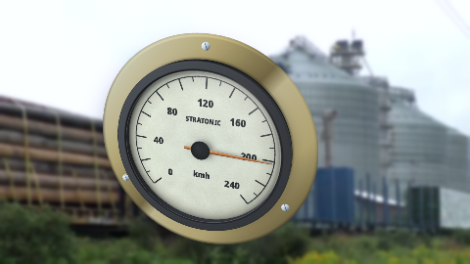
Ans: 200 km/h
